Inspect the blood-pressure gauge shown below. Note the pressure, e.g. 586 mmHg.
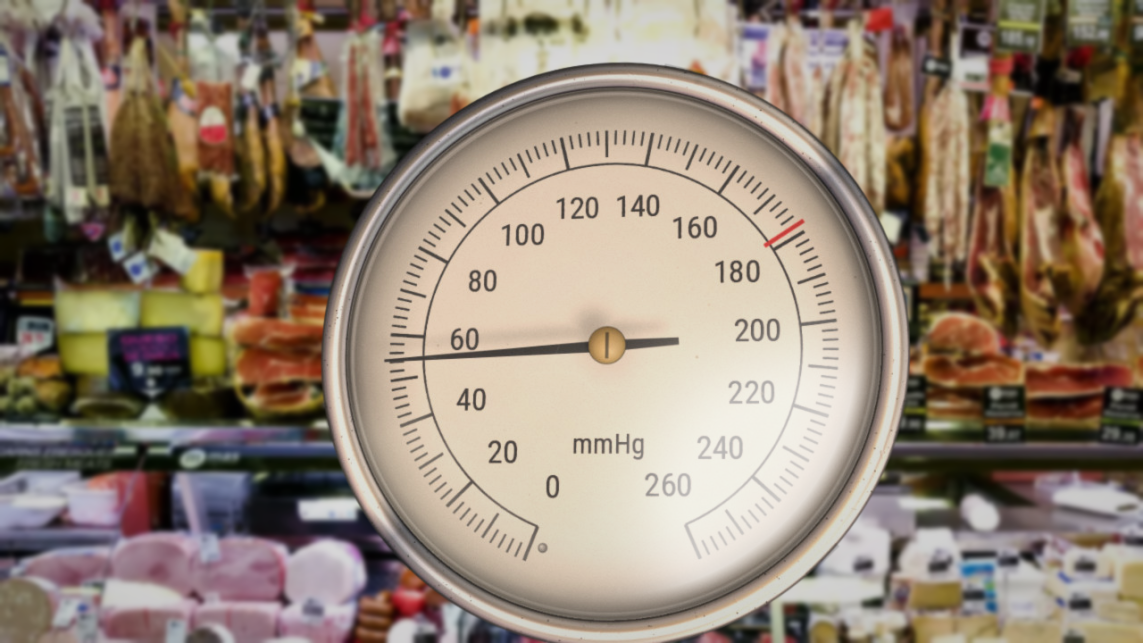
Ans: 54 mmHg
